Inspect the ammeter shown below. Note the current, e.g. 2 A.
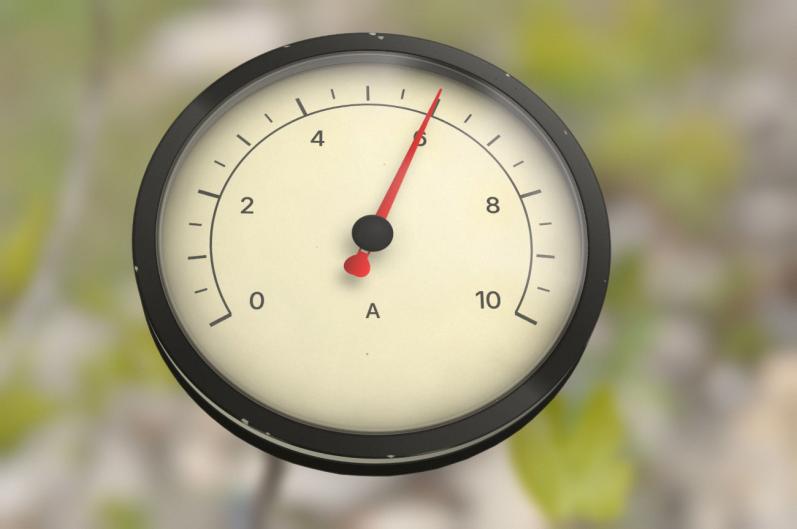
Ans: 6 A
